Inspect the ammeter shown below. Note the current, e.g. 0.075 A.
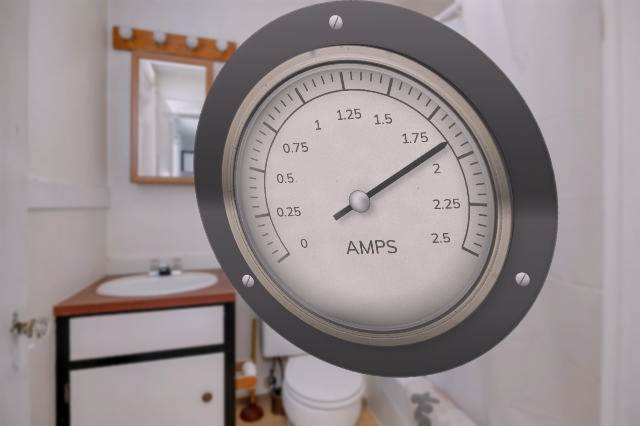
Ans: 1.9 A
